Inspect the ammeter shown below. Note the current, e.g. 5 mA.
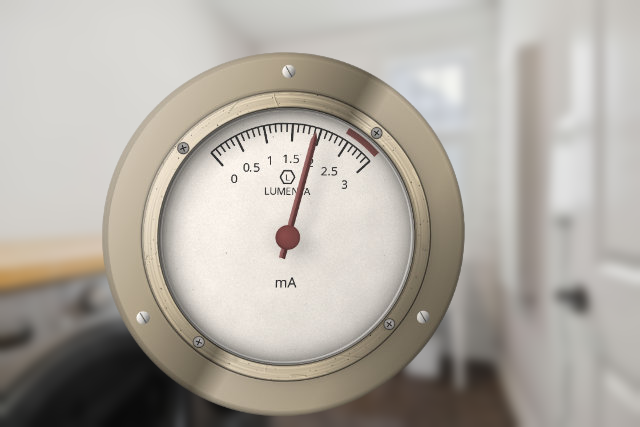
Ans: 1.9 mA
